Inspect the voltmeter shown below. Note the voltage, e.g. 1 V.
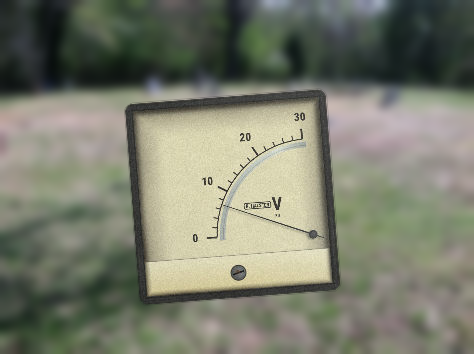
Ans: 7 V
